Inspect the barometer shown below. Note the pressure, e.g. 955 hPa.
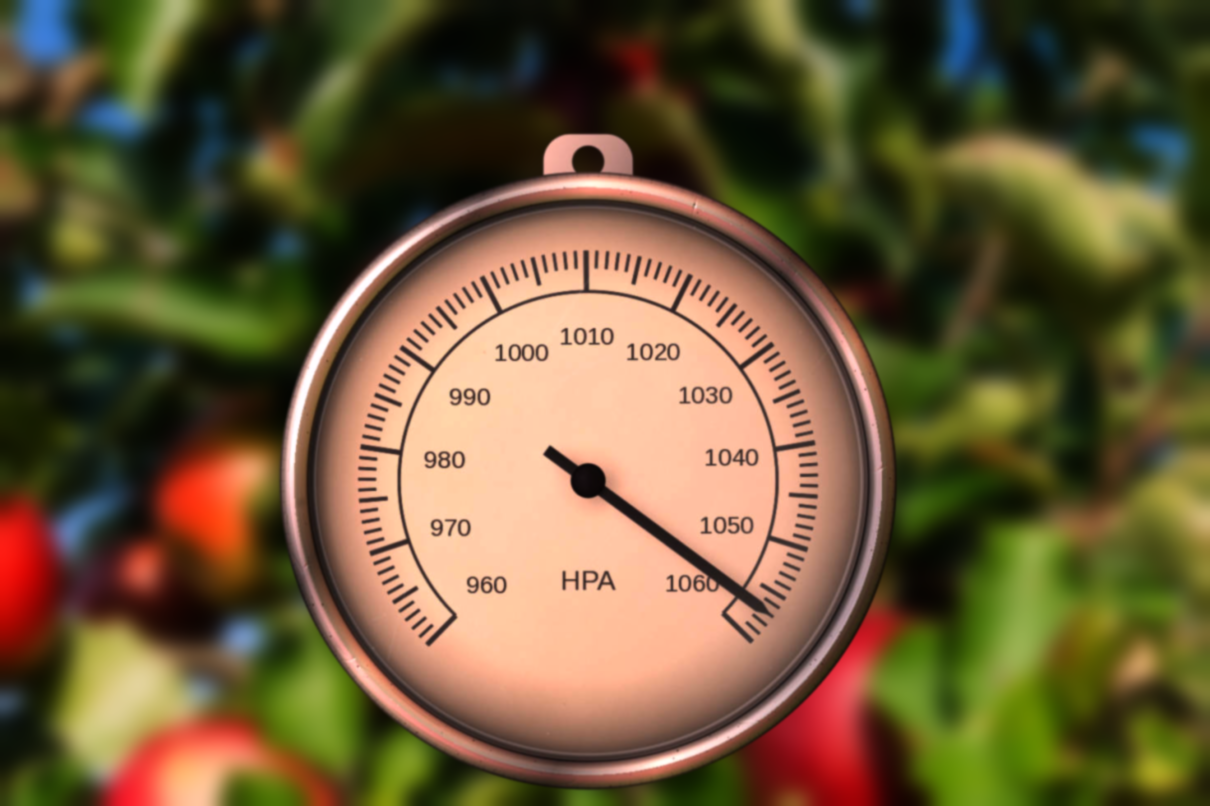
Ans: 1057 hPa
